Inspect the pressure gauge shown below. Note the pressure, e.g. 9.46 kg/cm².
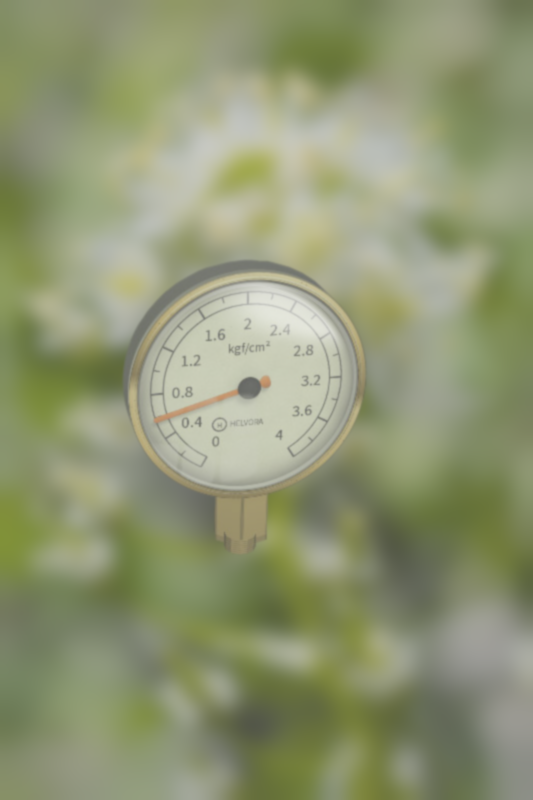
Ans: 0.6 kg/cm²
